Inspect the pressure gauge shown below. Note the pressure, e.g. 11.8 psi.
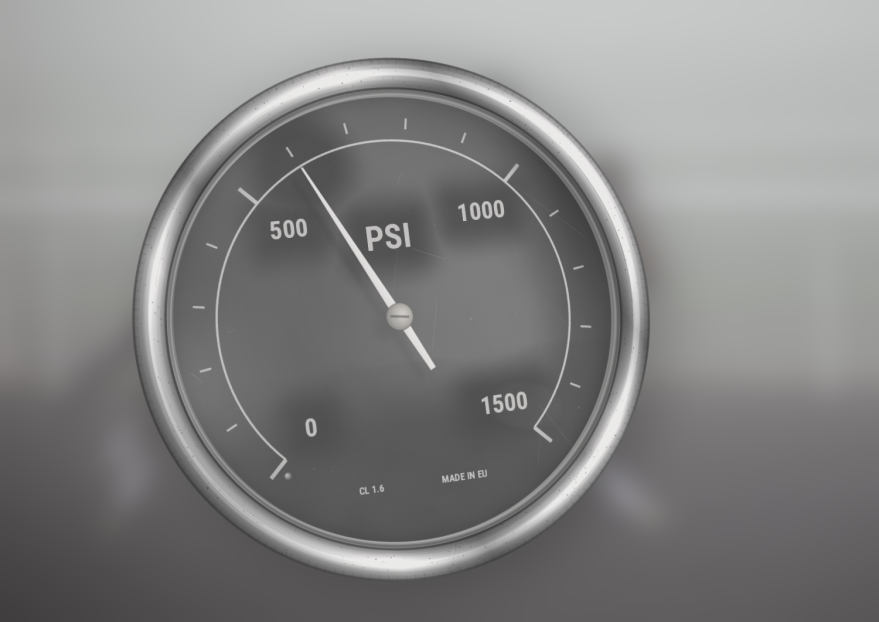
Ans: 600 psi
